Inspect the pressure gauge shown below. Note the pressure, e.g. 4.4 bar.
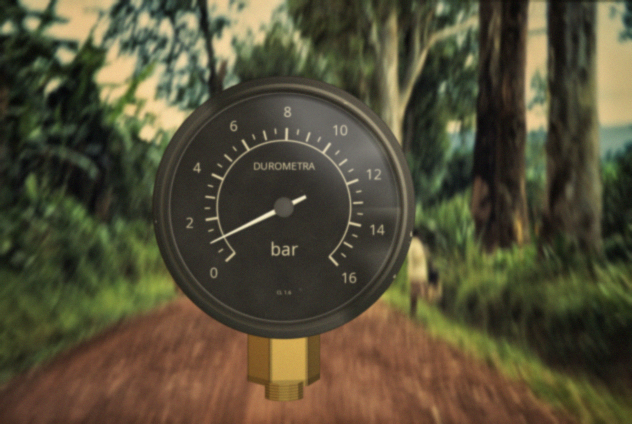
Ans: 1 bar
